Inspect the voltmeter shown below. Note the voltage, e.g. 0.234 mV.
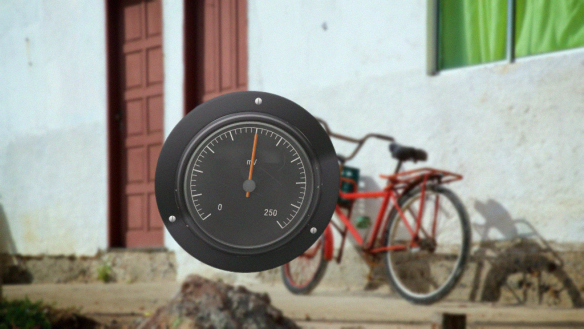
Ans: 125 mV
